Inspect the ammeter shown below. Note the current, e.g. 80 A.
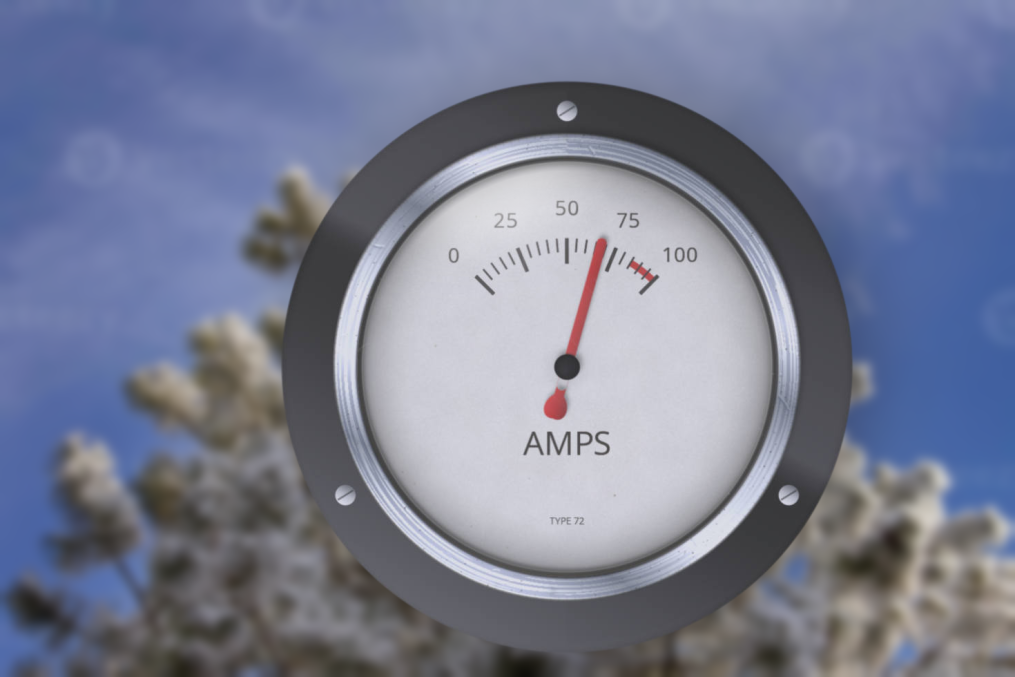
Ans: 67.5 A
